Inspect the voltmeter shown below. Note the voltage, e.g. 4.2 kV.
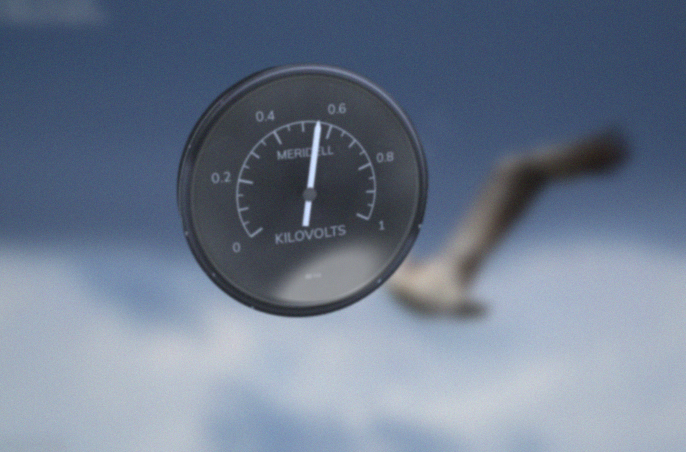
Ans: 0.55 kV
